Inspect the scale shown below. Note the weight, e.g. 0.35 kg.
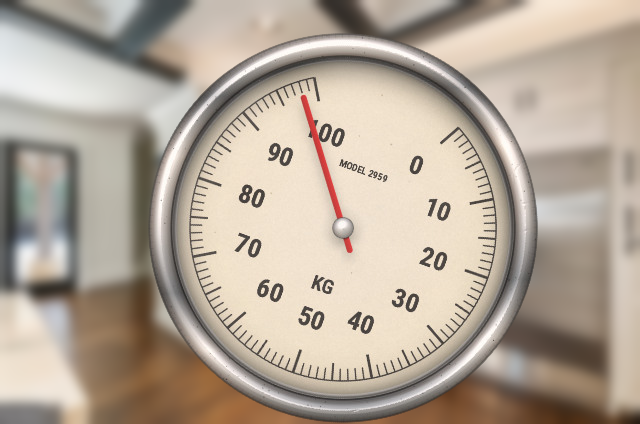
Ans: 98 kg
